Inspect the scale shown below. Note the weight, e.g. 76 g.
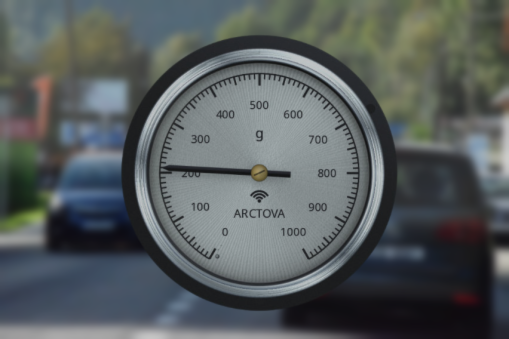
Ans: 210 g
